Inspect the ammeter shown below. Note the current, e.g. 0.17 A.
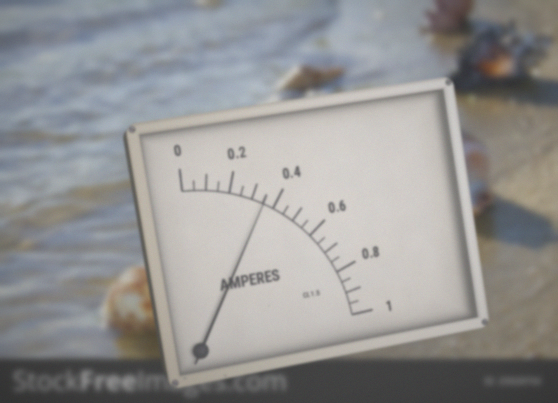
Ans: 0.35 A
